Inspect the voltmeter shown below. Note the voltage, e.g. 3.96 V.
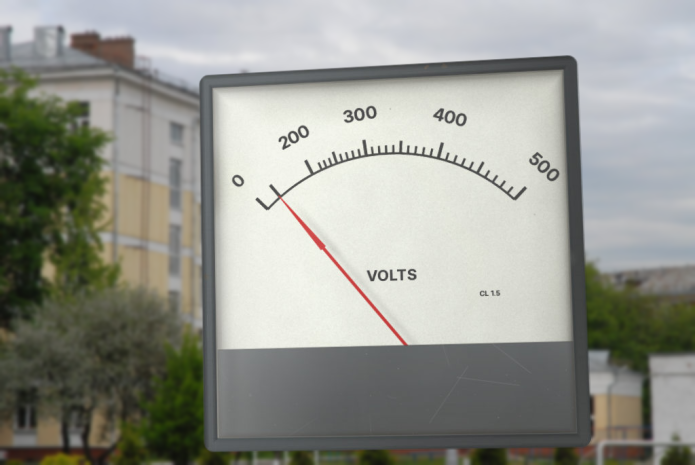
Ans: 100 V
